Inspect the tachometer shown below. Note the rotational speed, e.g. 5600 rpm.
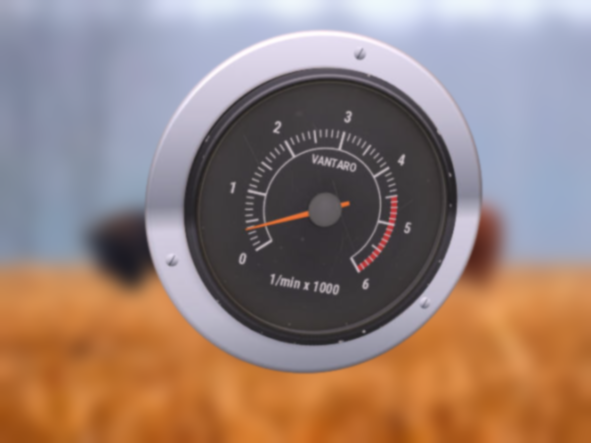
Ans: 400 rpm
